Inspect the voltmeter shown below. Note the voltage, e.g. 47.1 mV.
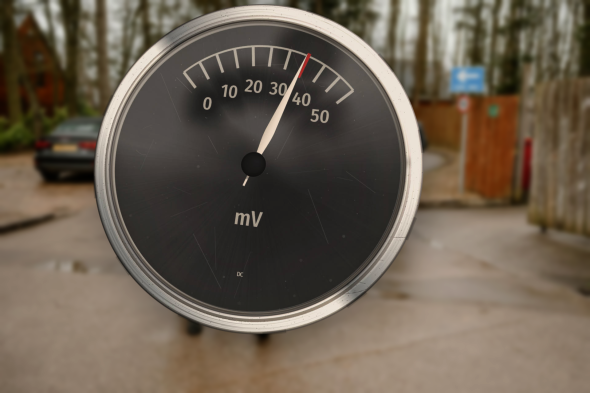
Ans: 35 mV
